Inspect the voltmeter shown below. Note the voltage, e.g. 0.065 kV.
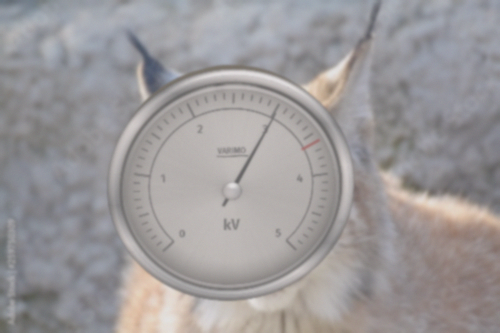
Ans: 3 kV
